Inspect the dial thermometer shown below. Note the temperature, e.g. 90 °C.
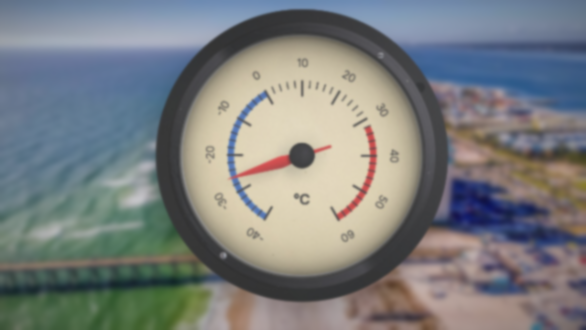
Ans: -26 °C
